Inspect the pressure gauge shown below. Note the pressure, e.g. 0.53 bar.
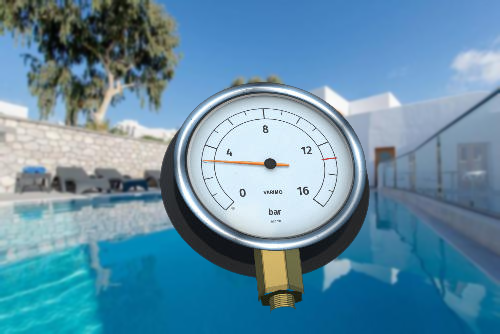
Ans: 3 bar
